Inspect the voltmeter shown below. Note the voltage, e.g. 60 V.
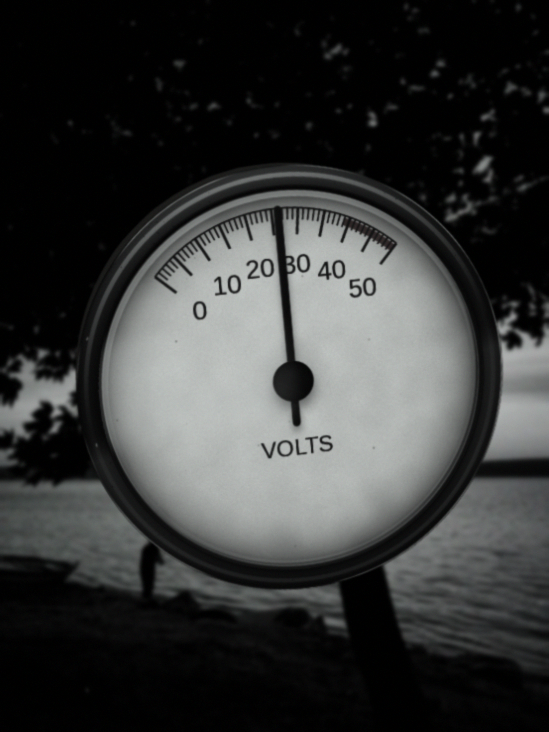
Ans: 26 V
